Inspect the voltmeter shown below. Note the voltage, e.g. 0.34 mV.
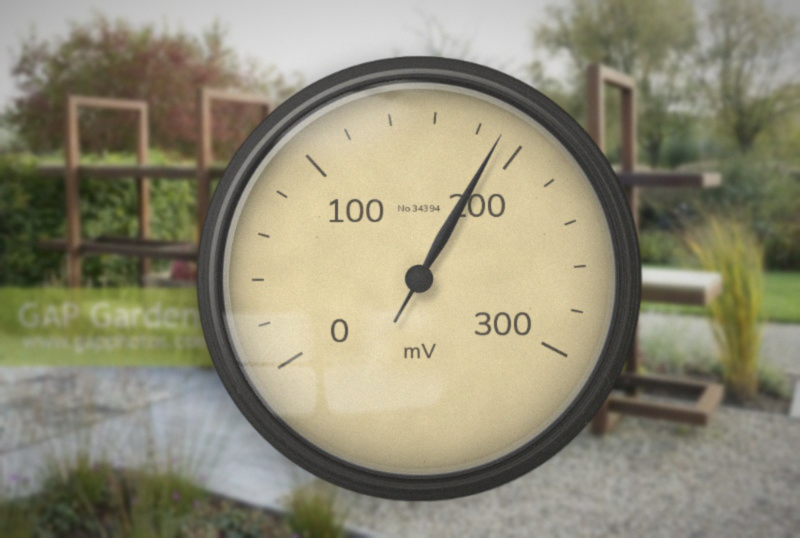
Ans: 190 mV
